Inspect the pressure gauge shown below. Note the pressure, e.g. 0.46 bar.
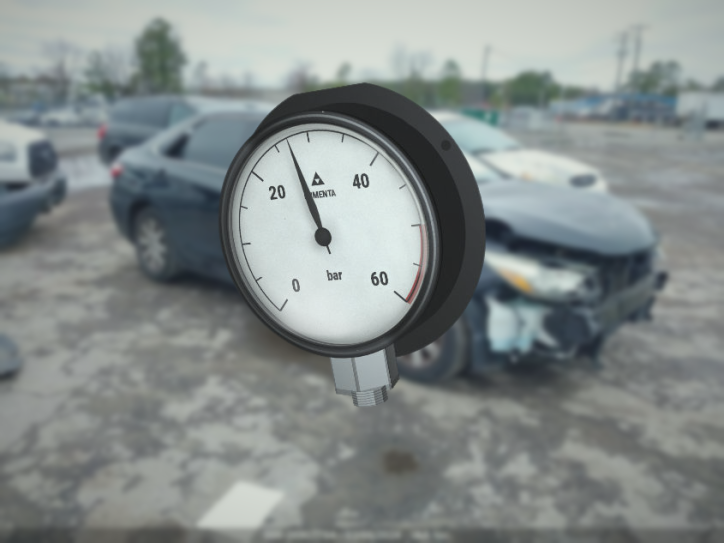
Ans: 27.5 bar
